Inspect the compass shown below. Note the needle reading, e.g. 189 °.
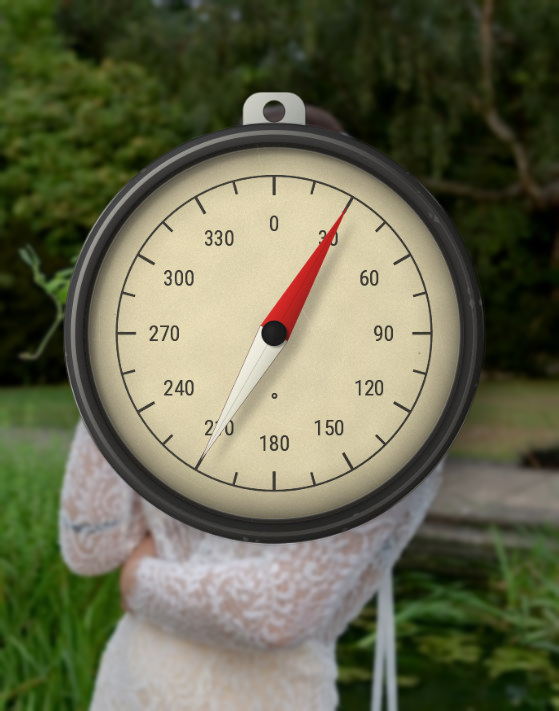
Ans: 30 °
